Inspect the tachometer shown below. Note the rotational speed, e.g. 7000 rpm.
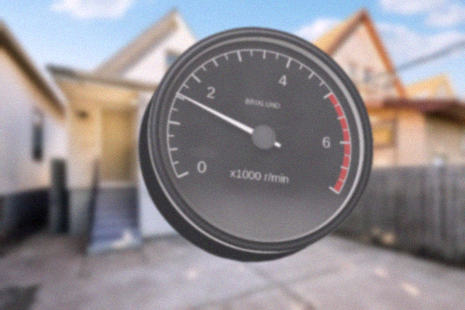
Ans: 1500 rpm
